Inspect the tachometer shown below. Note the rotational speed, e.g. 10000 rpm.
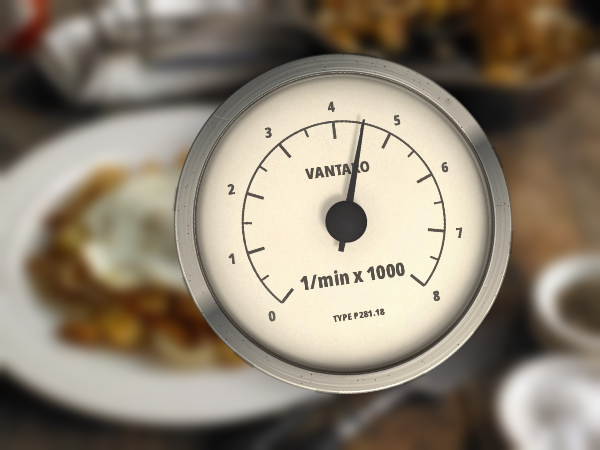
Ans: 4500 rpm
